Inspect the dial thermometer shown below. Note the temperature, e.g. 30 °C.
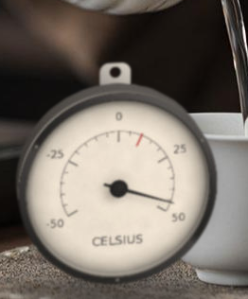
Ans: 45 °C
